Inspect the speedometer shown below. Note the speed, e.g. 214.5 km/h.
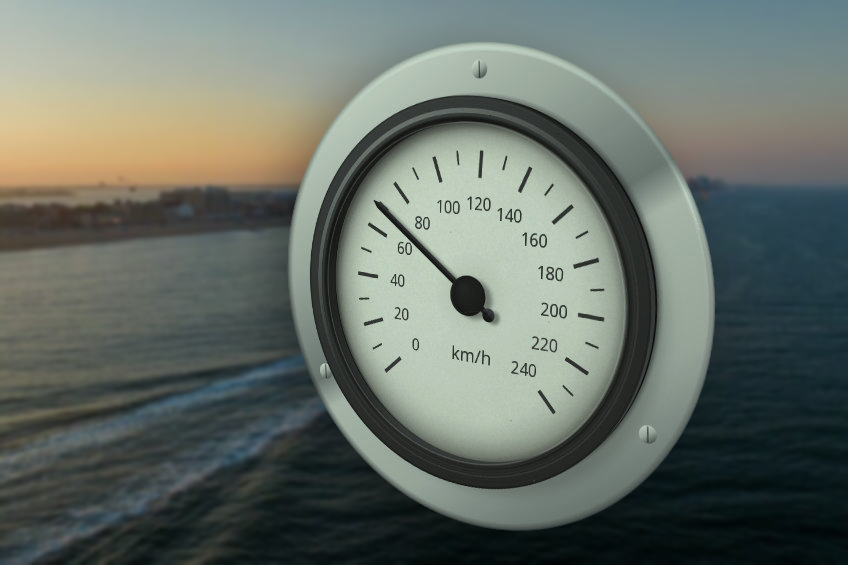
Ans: 70 km/h
